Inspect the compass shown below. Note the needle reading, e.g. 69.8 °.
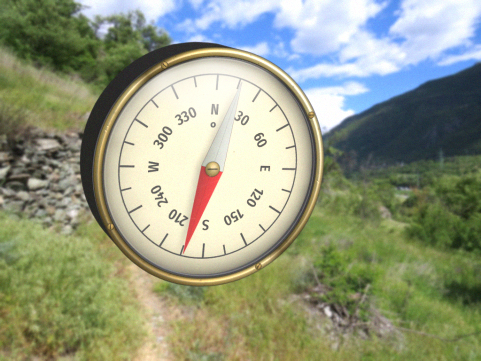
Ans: 195 °
